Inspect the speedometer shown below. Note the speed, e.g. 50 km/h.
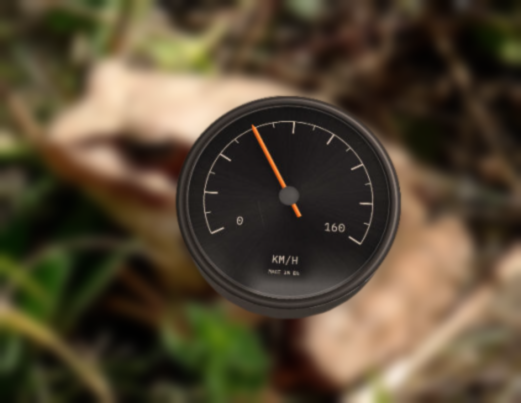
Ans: 60 km/h
